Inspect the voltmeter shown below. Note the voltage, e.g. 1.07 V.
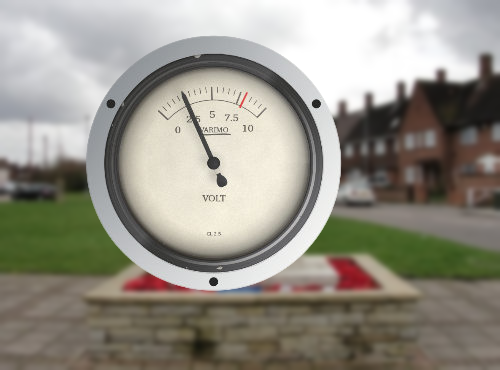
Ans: 2.5 V
